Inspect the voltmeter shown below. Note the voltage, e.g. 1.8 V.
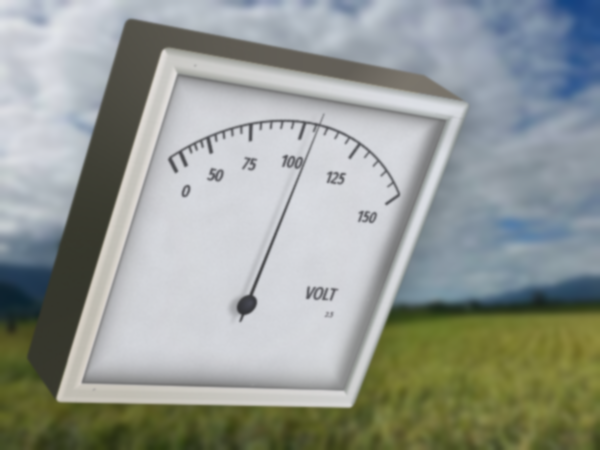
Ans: 105 V
